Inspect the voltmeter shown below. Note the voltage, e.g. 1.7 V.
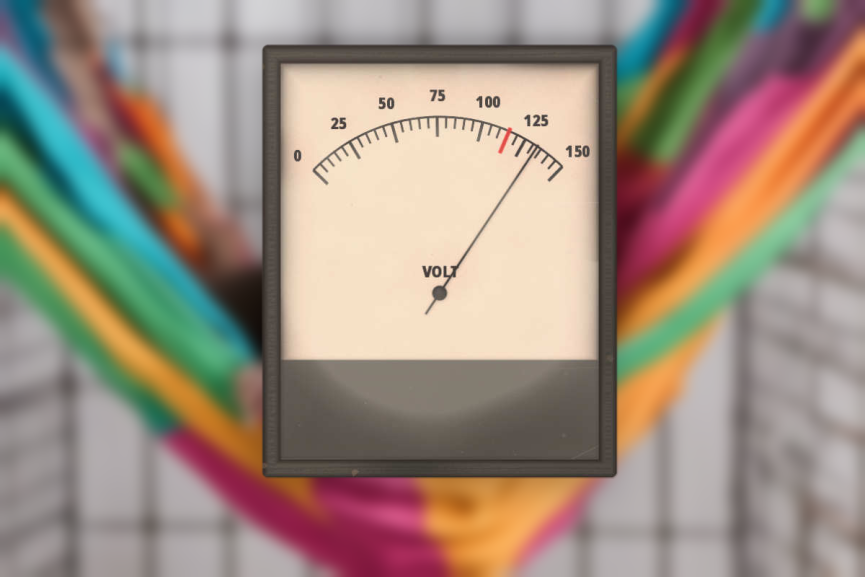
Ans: 132.5 V
